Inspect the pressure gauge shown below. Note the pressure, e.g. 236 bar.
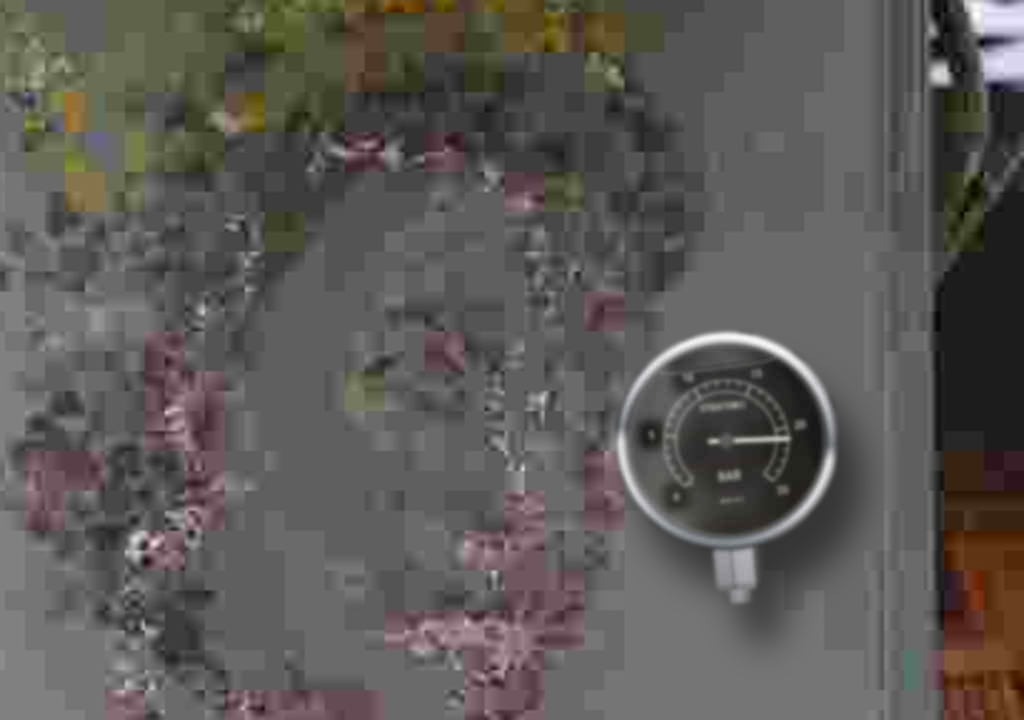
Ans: 21 bar
